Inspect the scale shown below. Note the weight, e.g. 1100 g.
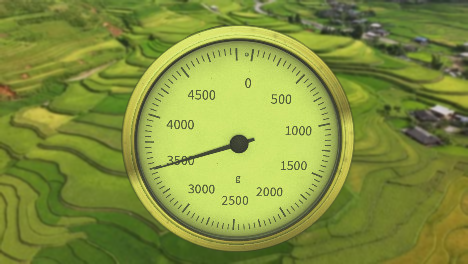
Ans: 3500 g
